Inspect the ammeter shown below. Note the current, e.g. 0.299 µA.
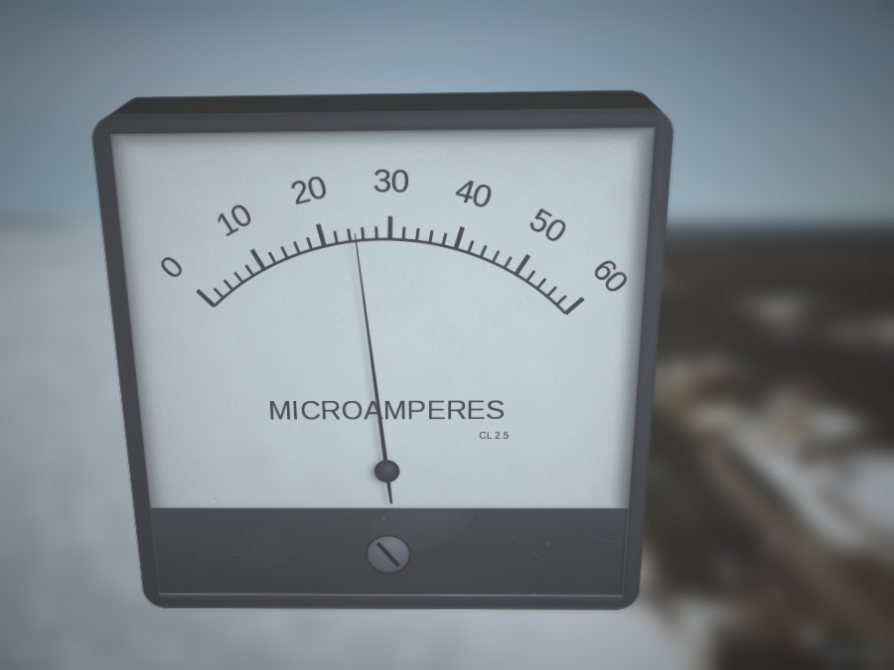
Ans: 25 µA
